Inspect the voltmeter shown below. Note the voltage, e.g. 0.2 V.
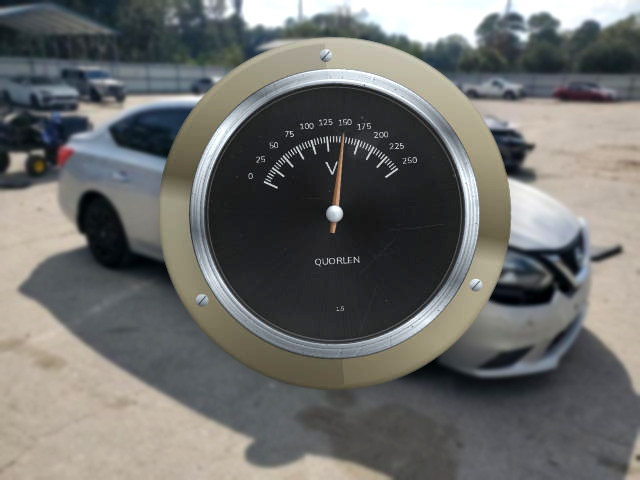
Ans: 150 V
